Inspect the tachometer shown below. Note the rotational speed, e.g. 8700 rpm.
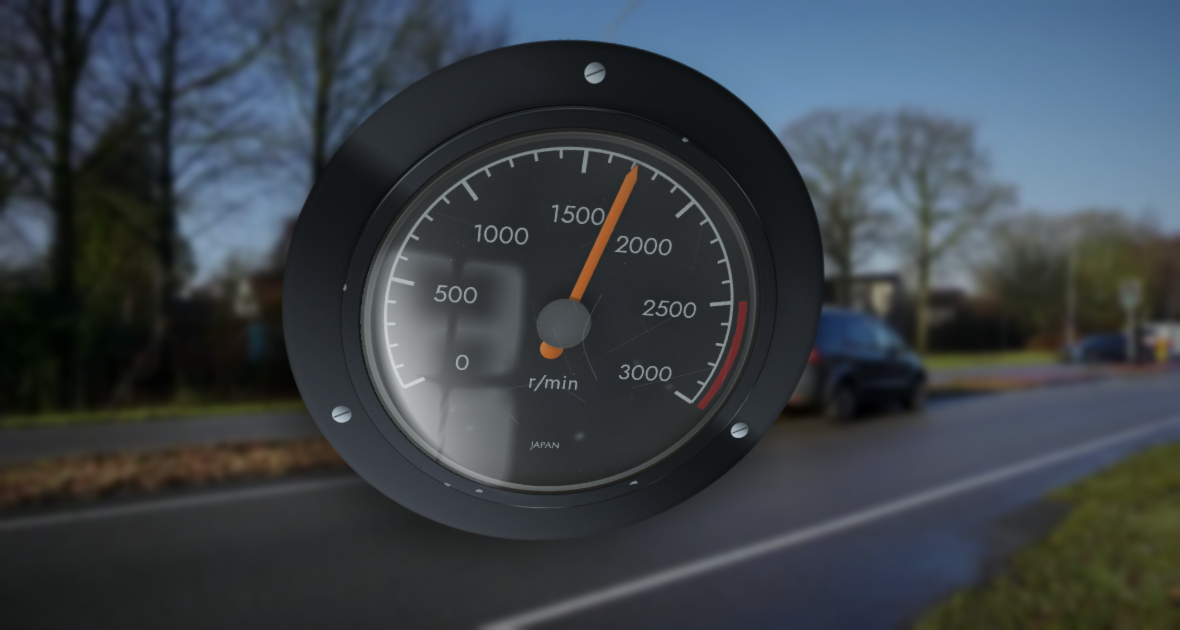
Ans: 1700 rpm
